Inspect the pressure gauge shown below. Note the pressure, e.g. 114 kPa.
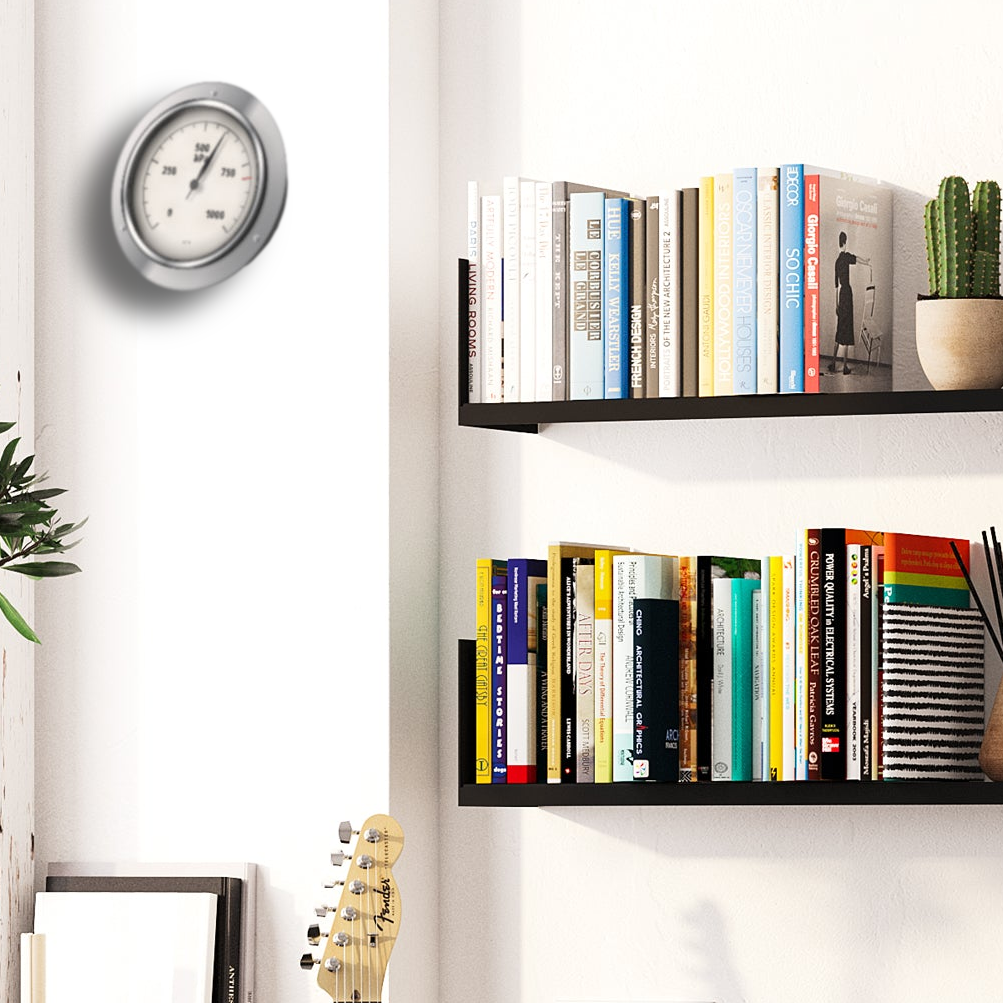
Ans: 600 kPa
